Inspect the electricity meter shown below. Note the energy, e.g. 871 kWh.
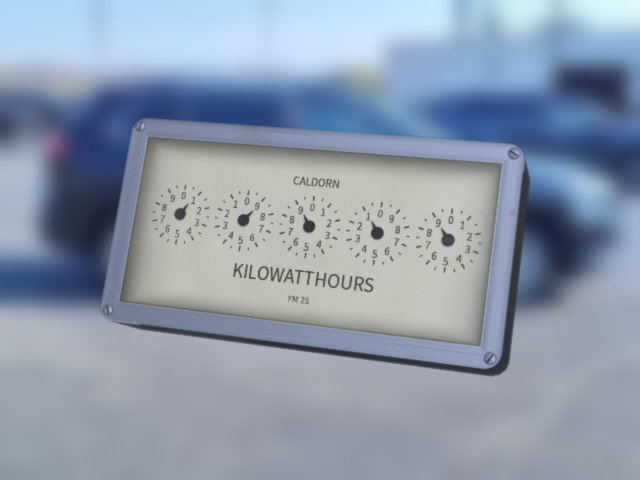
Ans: 8909 kWh
